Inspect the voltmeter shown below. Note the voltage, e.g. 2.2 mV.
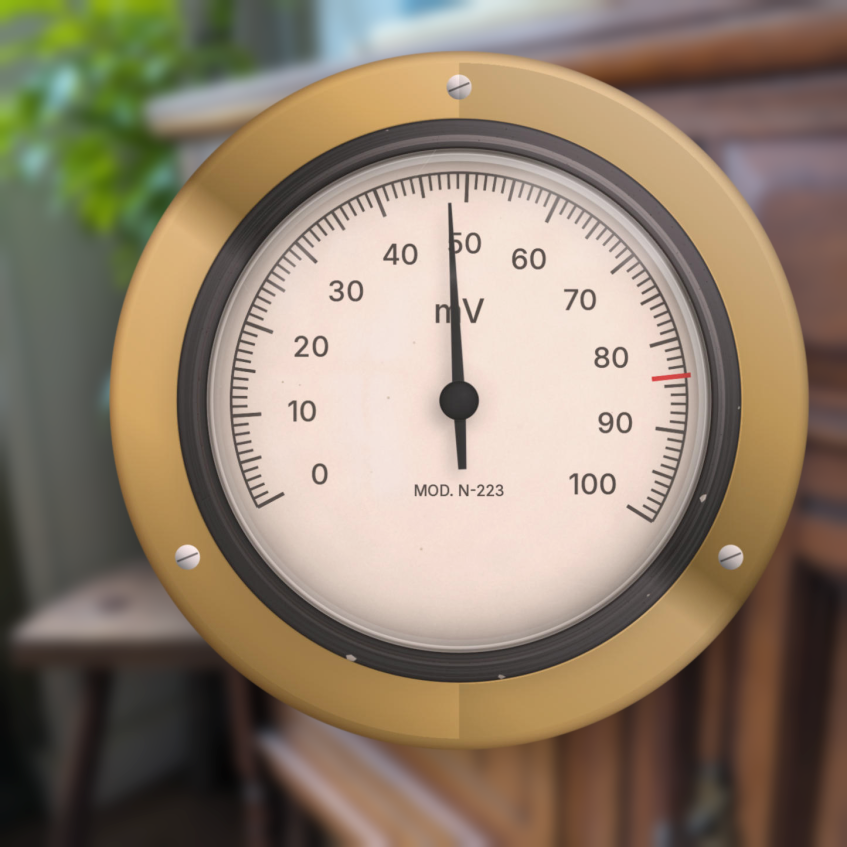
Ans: 48 mV
